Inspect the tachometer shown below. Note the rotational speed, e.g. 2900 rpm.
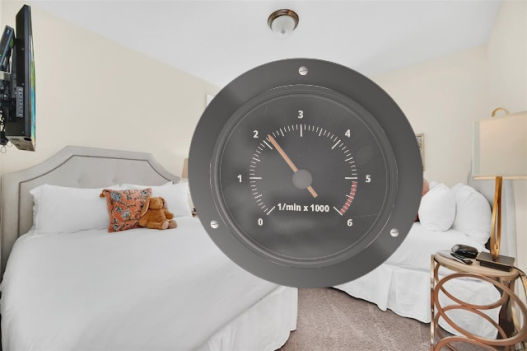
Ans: 2200 rpm
